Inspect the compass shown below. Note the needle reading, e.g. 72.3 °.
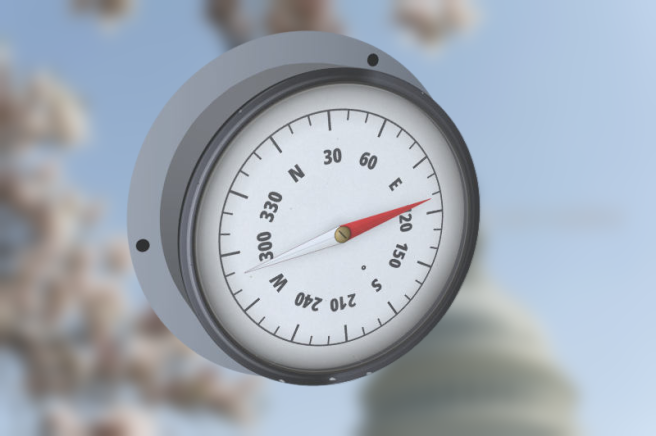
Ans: 110 °
